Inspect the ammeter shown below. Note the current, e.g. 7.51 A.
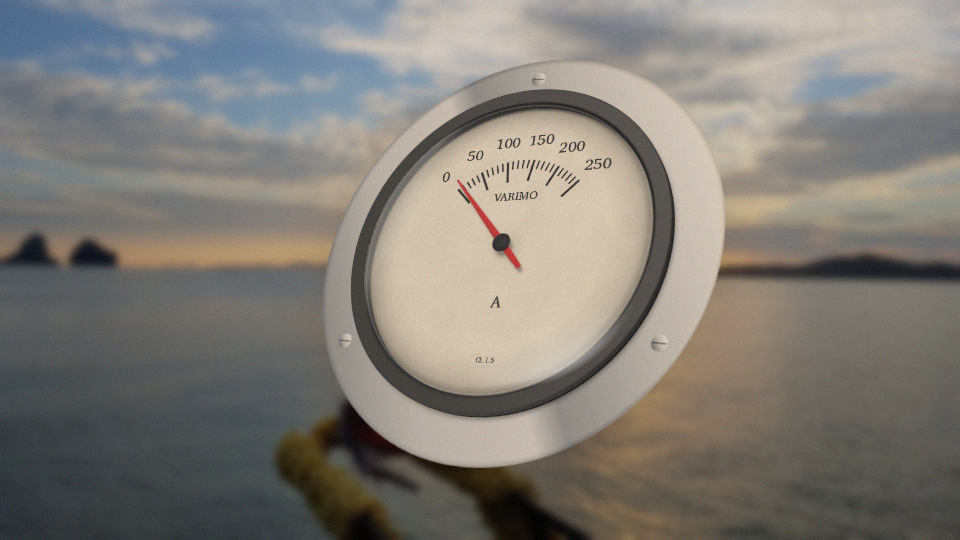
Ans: 10 A
